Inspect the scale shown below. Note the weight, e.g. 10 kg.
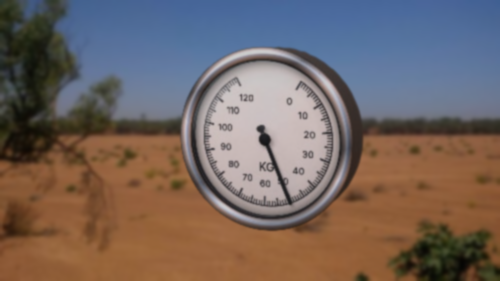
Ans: 50 kg
